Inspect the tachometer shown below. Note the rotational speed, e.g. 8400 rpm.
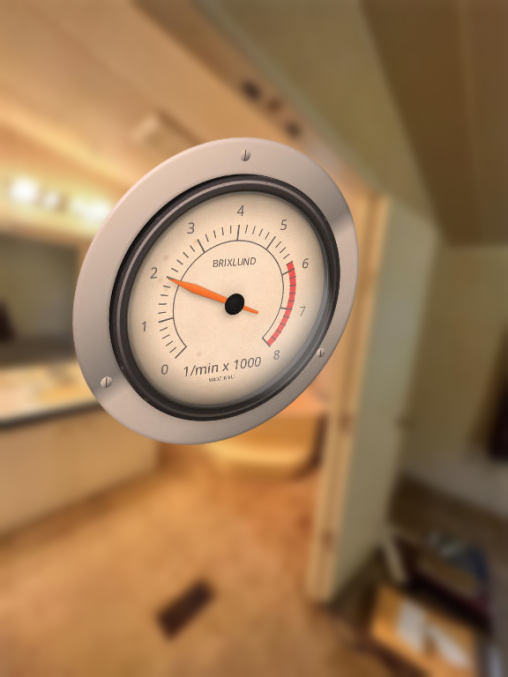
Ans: 2000 rpm
